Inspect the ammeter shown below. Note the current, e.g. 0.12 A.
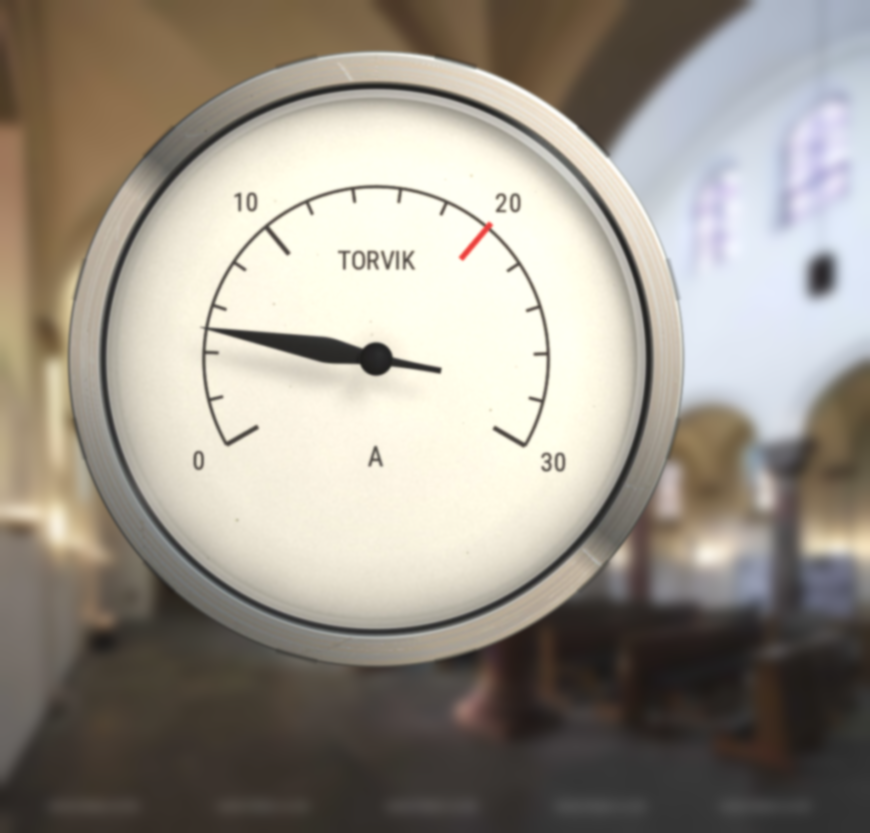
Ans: 5 A
